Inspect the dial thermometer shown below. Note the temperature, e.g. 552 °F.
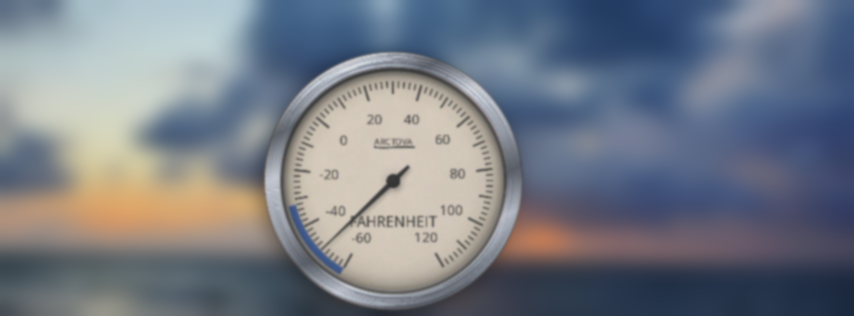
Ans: -50 °F
